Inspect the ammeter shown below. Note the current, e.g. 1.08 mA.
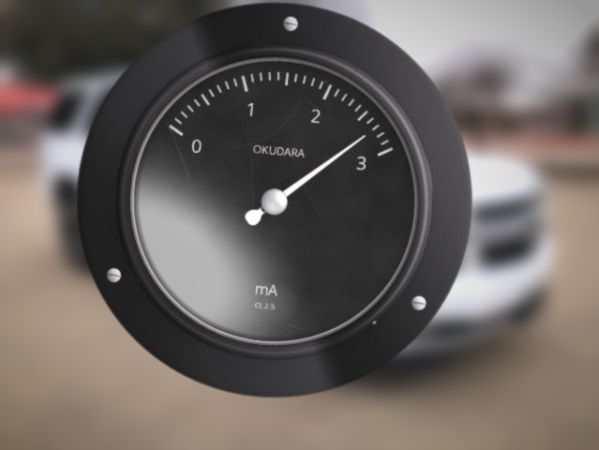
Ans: 2.7 mA
